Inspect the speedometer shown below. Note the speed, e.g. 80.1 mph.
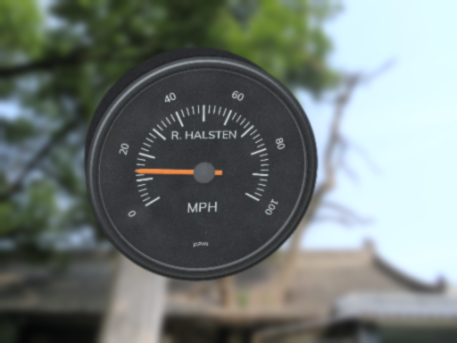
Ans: 14 mph
